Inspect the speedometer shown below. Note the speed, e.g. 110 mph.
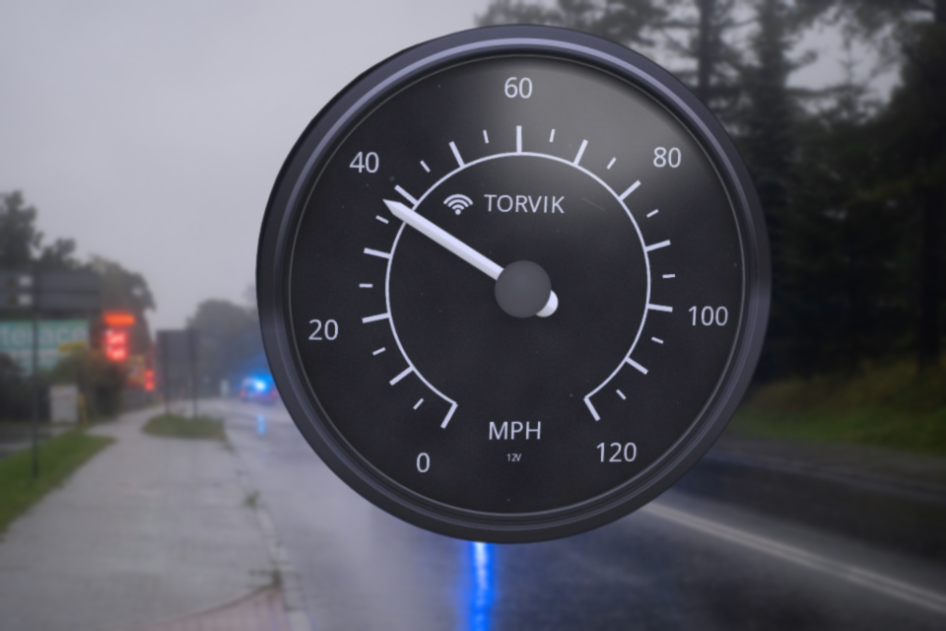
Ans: 37.5 mph
